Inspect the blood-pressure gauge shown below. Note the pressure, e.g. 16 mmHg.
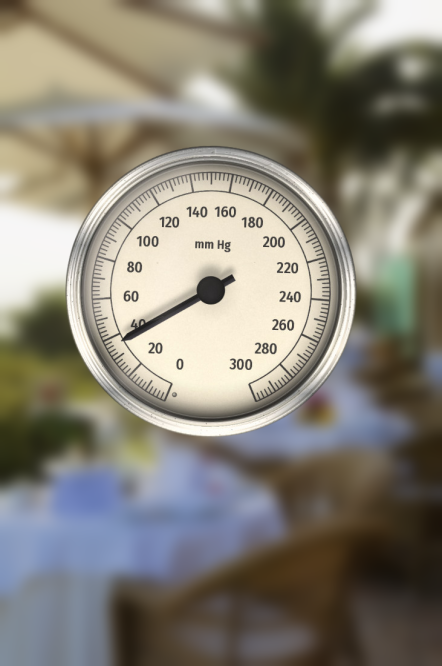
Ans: 36 mmHg
